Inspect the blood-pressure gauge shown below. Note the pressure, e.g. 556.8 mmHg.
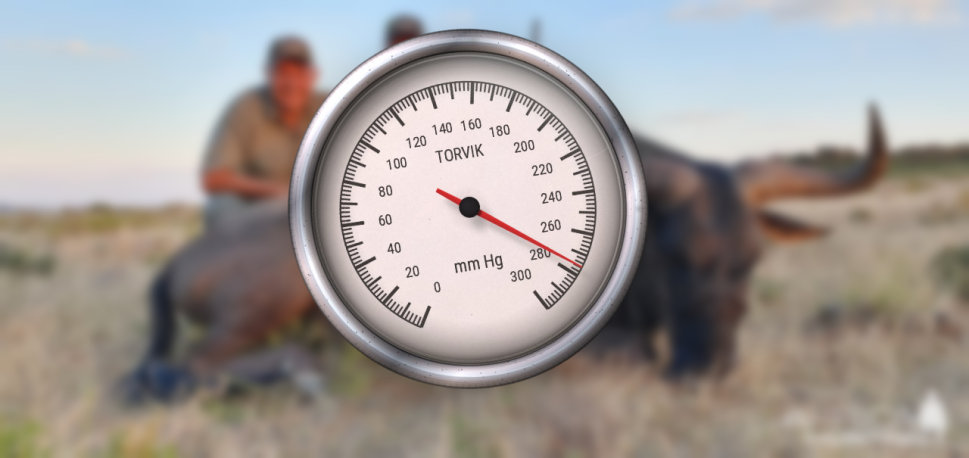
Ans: 276 mmHg
